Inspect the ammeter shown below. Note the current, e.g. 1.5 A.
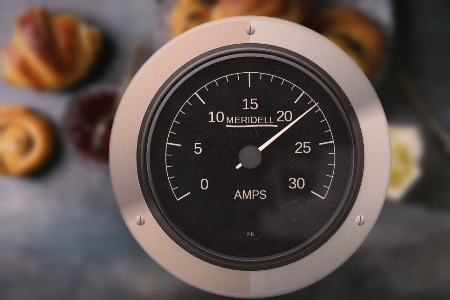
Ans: 21.5 A
